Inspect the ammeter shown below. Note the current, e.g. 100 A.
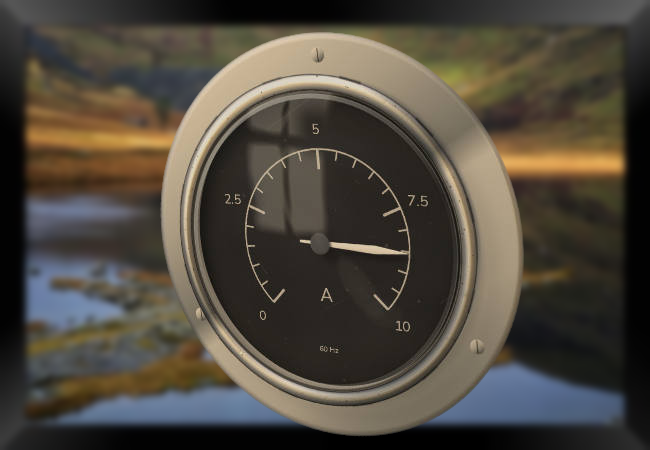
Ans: 8.5 A
